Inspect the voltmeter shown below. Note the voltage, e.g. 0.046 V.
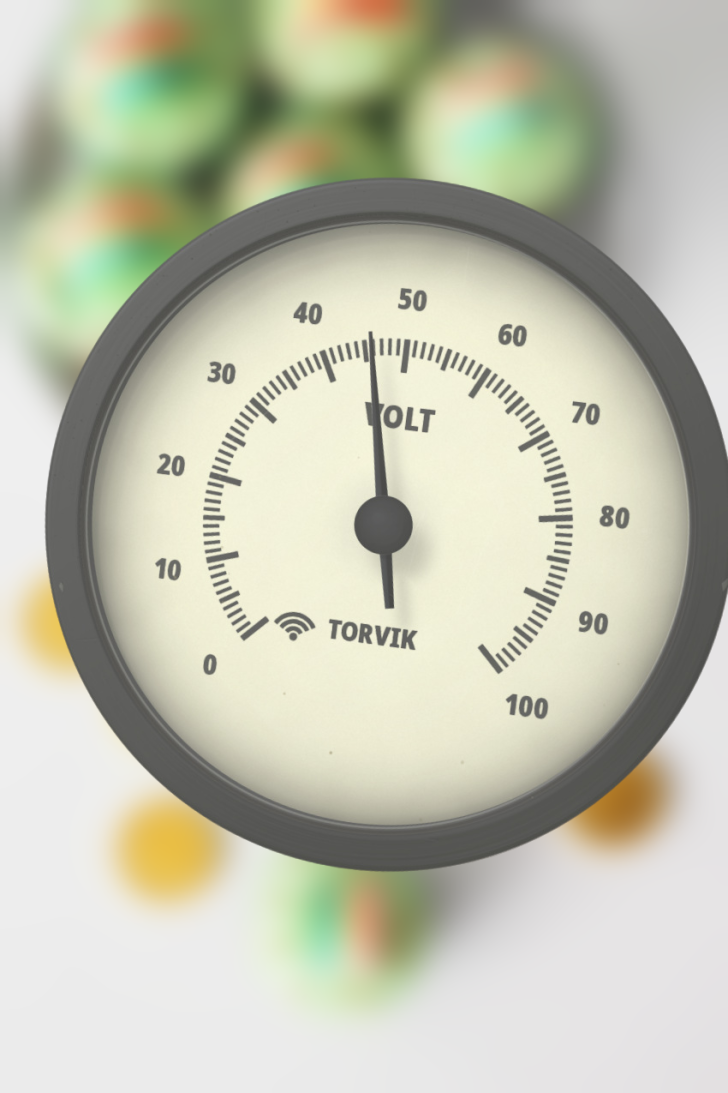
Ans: 46 V
